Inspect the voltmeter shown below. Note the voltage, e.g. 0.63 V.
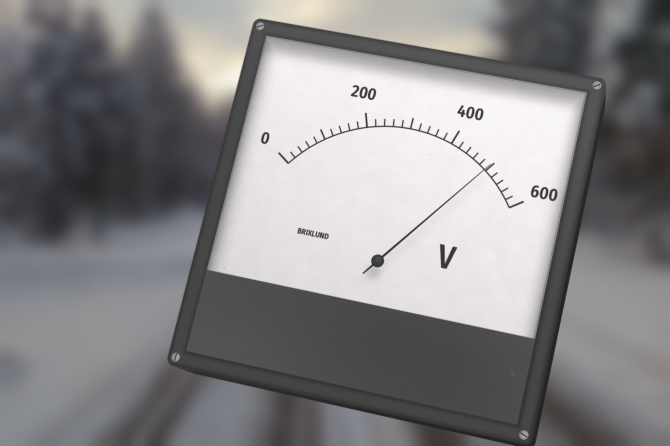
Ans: 500 V
